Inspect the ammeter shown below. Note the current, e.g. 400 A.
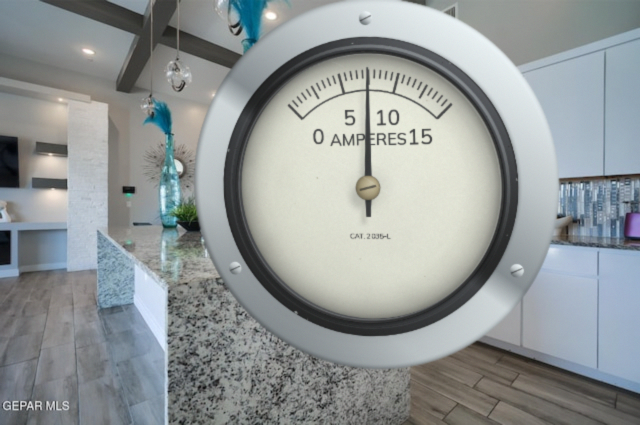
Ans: 7.5 A
